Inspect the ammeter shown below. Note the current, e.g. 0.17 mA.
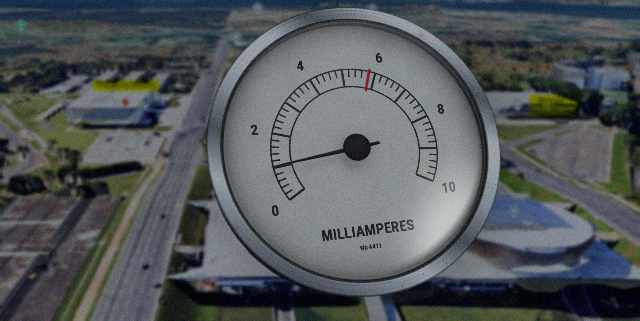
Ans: 1 mA
